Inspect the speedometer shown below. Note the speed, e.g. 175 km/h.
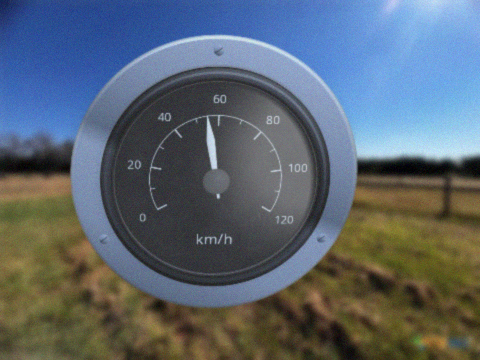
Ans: 55 km/h
